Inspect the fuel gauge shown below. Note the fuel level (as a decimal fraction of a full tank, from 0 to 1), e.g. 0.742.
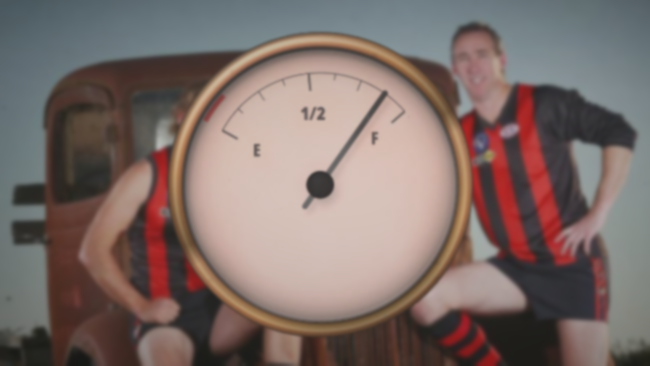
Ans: 0.875
